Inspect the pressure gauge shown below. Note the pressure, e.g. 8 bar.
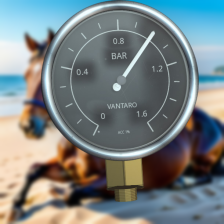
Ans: 1 bar
